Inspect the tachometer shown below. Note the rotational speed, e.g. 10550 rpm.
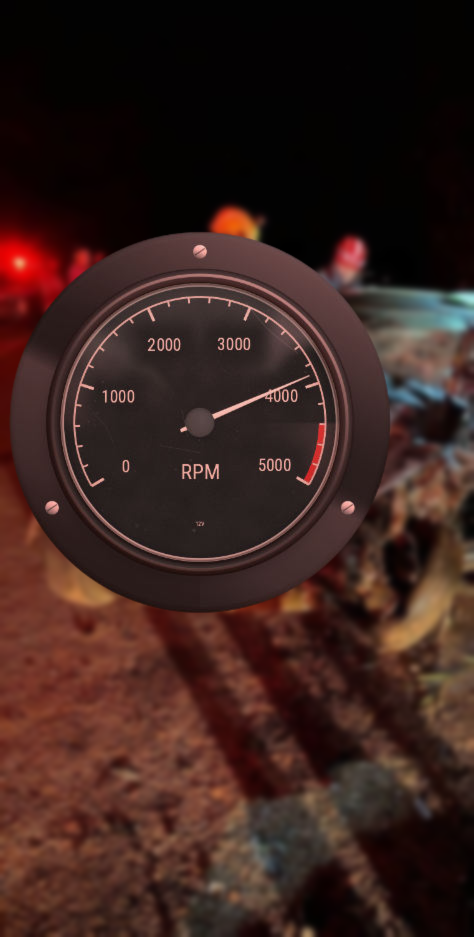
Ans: 3900 rpm
